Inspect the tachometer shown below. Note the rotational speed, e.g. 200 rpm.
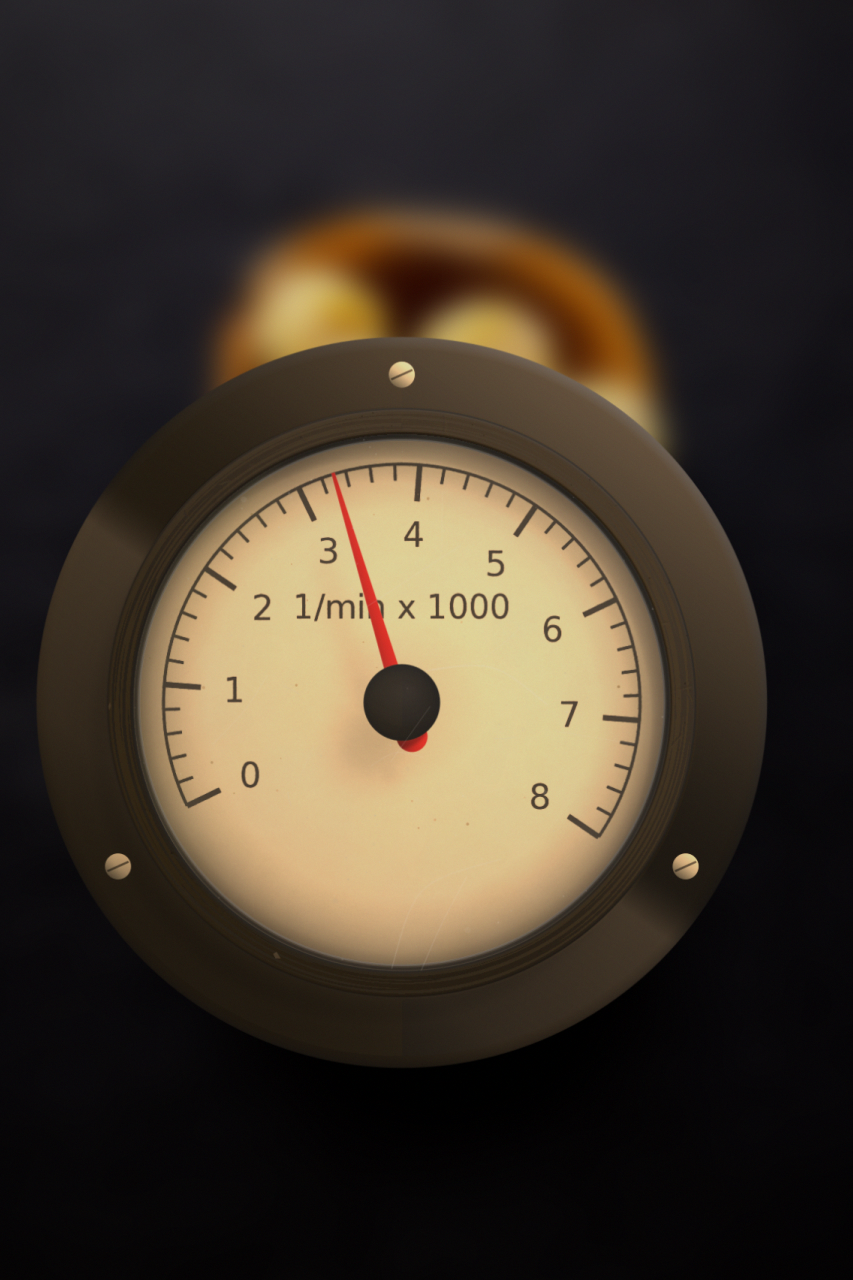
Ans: 3300 rpm
